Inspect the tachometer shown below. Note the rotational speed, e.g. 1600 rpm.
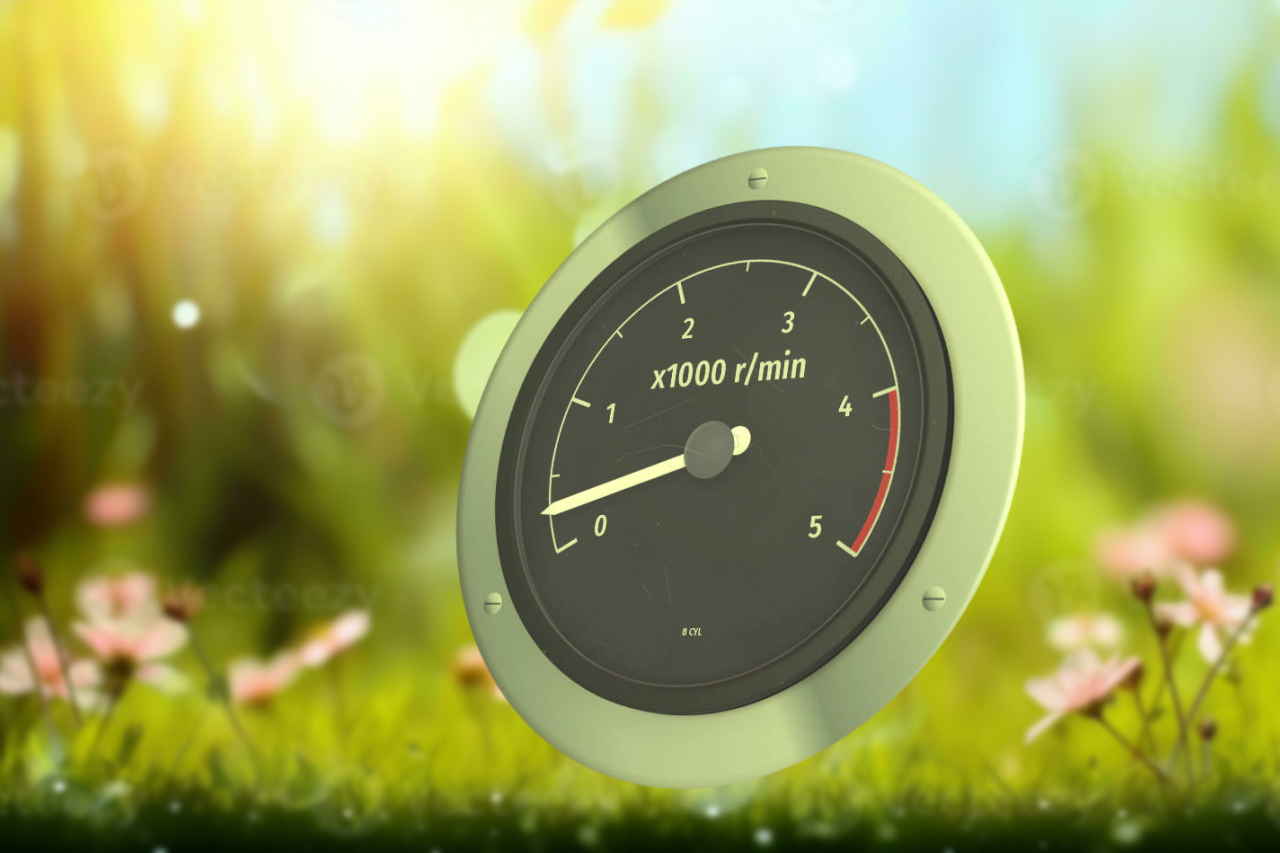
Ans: 250 rpm
